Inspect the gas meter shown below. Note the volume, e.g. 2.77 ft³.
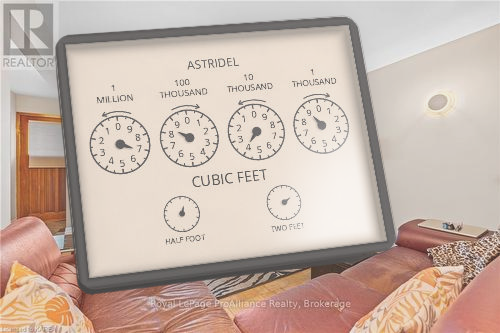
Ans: 683900 ft³
